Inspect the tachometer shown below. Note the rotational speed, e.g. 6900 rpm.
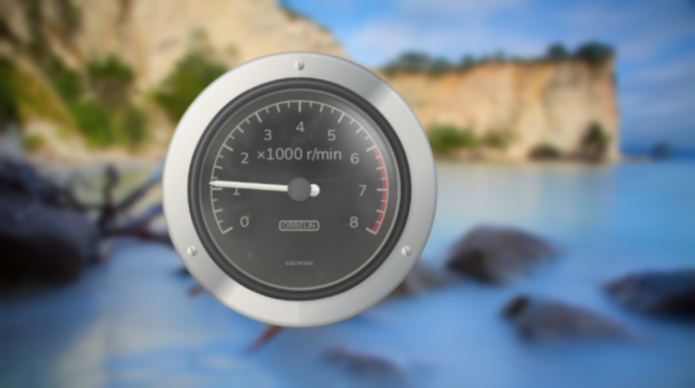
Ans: 1125 rpm
